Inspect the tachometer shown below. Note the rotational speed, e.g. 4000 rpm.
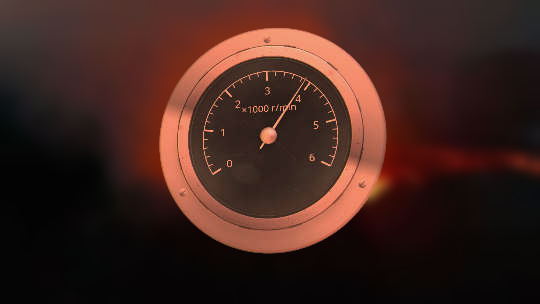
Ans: 3900 rpm
